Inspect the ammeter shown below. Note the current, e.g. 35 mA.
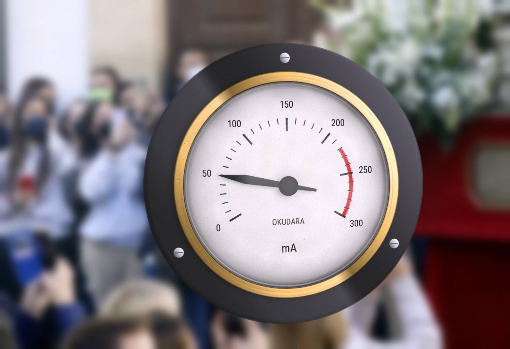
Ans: 50 mA
